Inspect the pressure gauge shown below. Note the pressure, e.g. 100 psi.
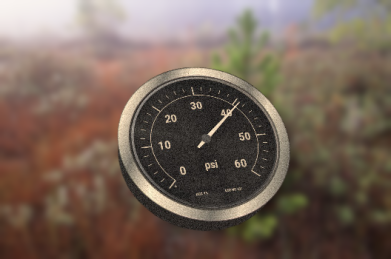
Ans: 41 psi
